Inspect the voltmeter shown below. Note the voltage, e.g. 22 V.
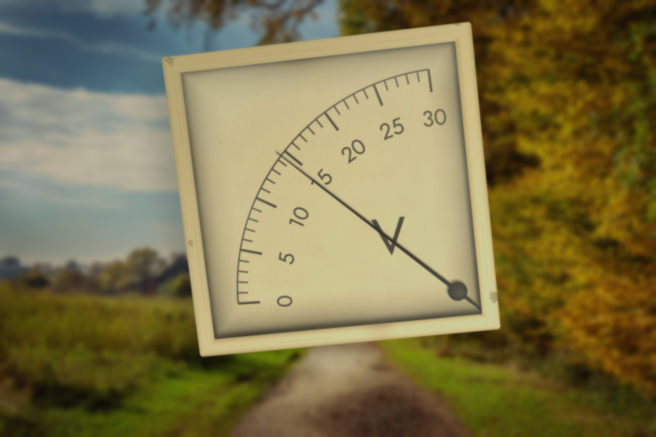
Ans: 14.5 V
